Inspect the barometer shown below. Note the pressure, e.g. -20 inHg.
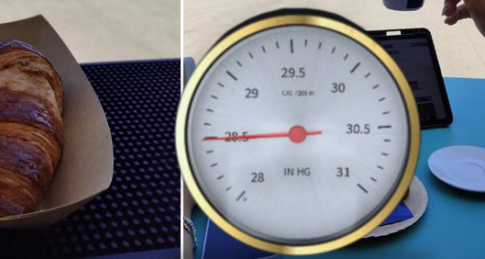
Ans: 28.5 inHg
